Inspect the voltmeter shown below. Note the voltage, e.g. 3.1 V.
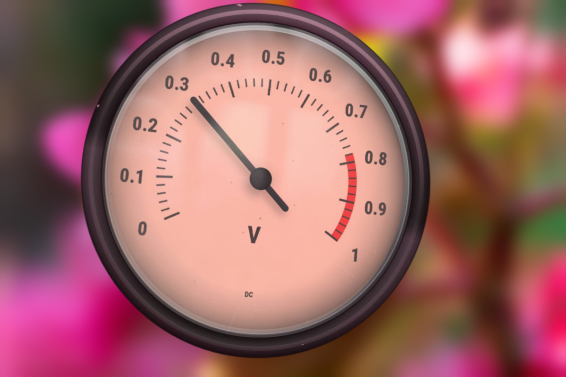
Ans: 0.3 V
